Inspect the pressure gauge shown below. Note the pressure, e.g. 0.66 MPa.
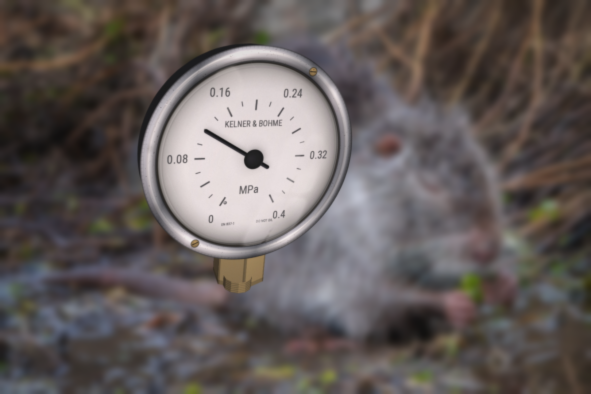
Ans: 0.12 MPa
